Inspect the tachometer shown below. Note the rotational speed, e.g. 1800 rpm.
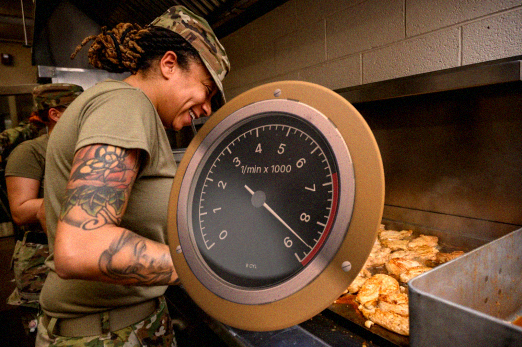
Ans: 8600 rpm
